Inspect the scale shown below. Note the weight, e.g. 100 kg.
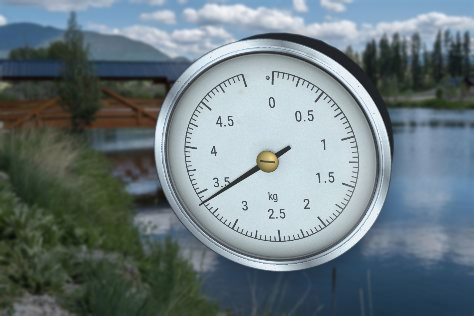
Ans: 3.4 kg
